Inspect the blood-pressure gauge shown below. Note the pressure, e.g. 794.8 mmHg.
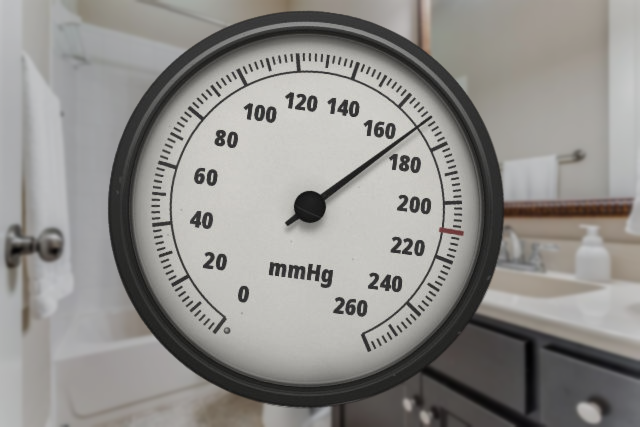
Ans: 170 mmHg
